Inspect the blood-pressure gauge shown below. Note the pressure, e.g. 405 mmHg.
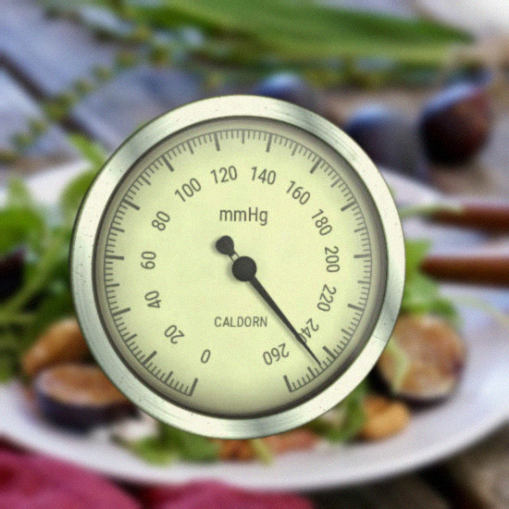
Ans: 246 mmHg
